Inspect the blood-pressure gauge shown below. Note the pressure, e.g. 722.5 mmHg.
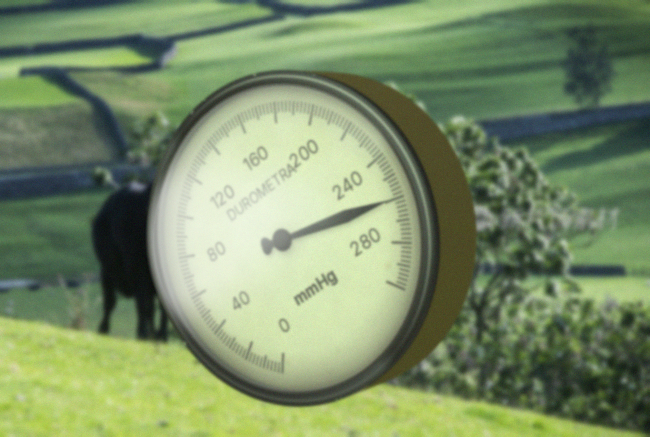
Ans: 260 mmHg
